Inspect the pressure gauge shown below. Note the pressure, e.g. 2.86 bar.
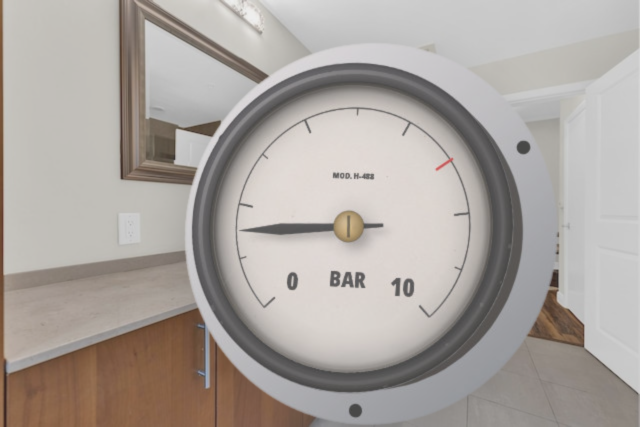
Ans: 1.5 bar
